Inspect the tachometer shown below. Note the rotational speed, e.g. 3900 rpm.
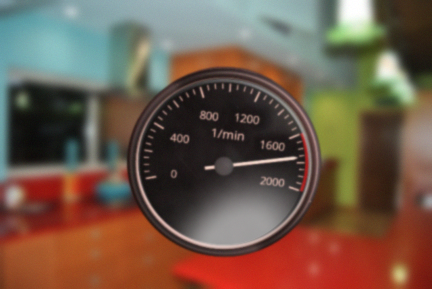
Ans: 1750 rpm
